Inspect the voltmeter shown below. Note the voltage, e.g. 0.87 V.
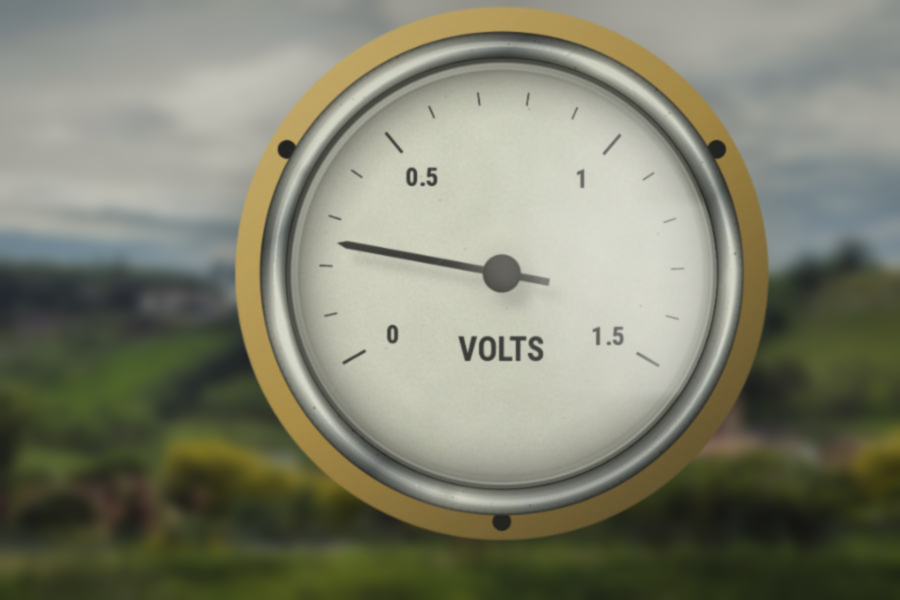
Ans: 0.25 V
